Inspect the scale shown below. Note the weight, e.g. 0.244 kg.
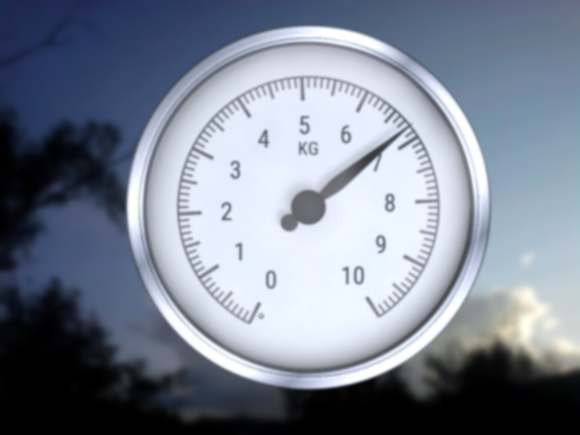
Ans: 6.8 kg
